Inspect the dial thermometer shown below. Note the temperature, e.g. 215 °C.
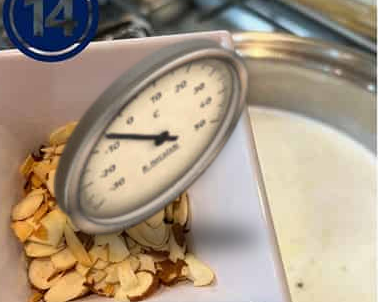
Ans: -5 °C
